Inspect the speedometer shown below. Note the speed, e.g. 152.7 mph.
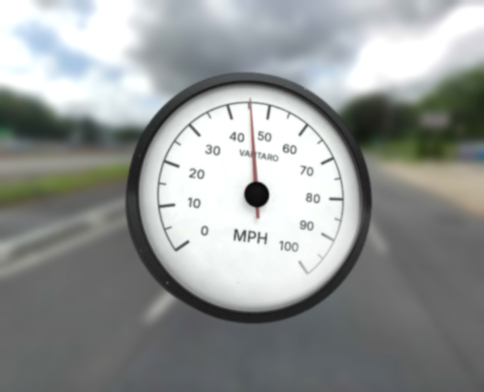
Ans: 45 mph
